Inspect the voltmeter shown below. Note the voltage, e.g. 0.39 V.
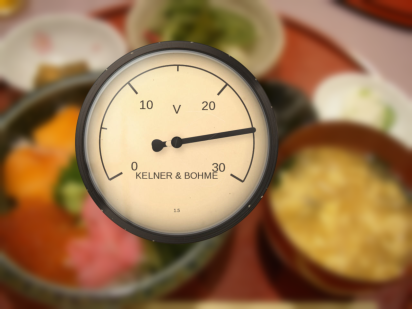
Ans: 25 V
